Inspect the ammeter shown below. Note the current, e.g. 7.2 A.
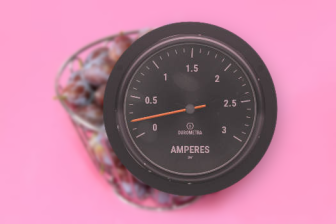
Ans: 0.2 A
